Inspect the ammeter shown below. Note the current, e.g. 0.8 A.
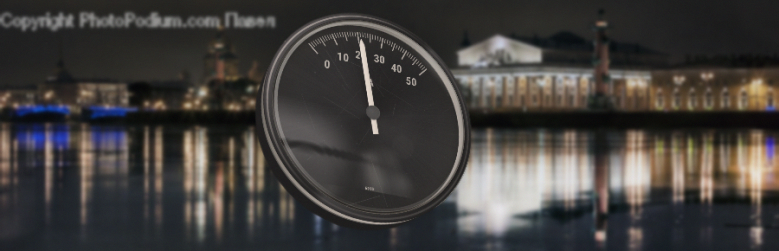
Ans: 20 A
